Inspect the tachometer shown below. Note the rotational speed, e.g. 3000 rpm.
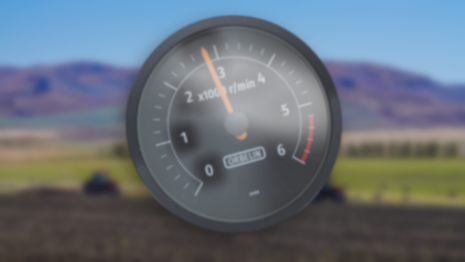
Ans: 2800 rpm
